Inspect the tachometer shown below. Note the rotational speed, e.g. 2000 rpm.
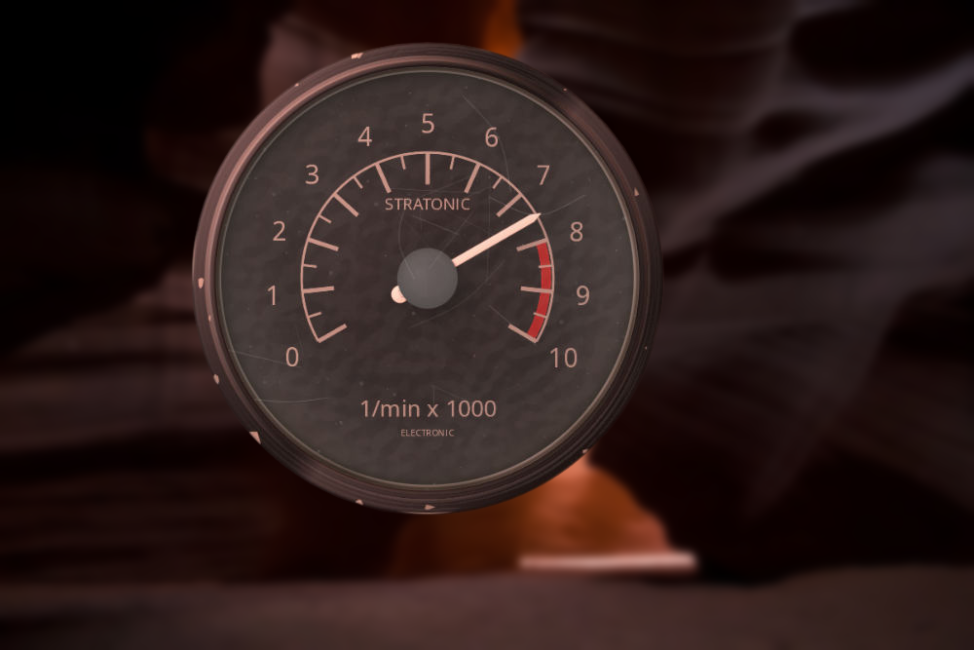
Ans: 7500 rpm
